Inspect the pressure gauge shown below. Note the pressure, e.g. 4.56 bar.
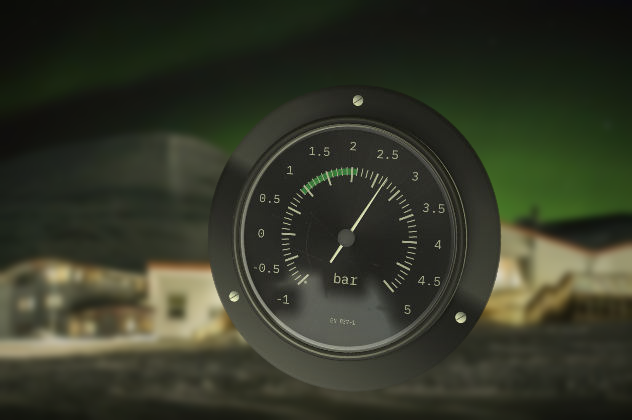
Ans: 2.7 bar
